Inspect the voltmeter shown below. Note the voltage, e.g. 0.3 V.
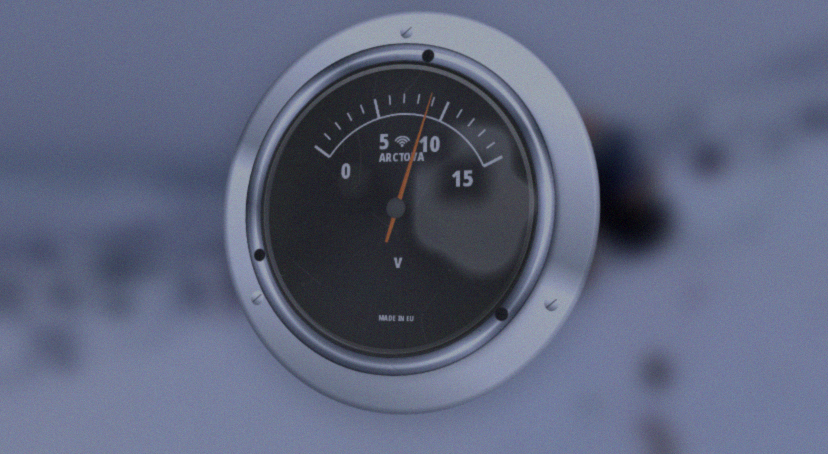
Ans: 9 V
